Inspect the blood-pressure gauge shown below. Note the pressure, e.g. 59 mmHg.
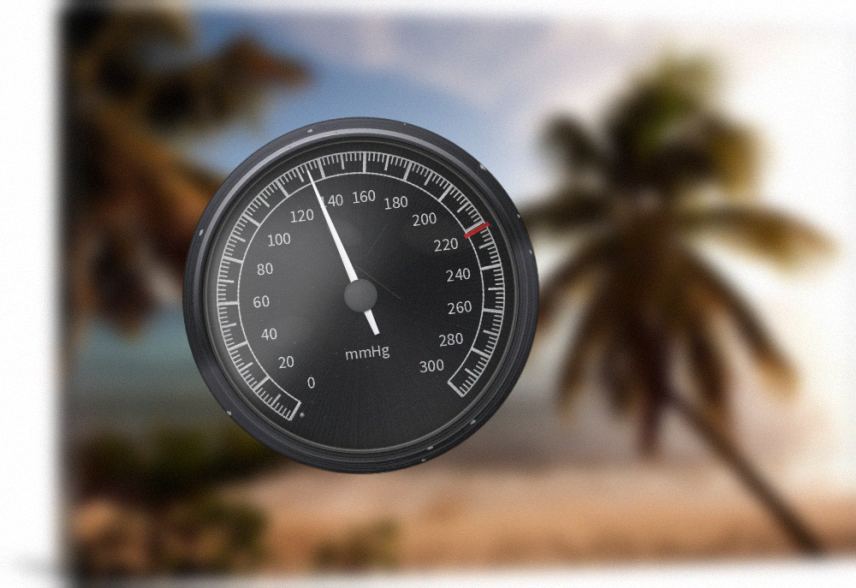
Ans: 134 mmHg
